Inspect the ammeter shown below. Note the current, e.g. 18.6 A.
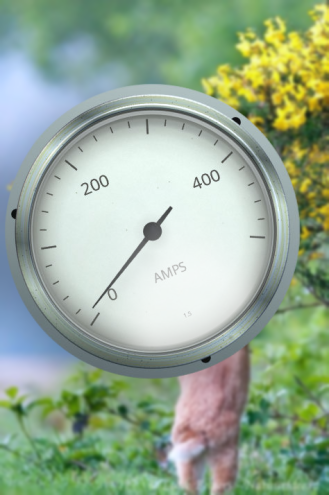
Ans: 10 A
